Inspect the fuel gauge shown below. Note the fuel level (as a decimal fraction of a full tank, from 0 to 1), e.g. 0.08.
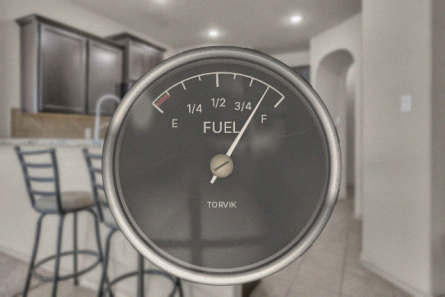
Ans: 0.875
